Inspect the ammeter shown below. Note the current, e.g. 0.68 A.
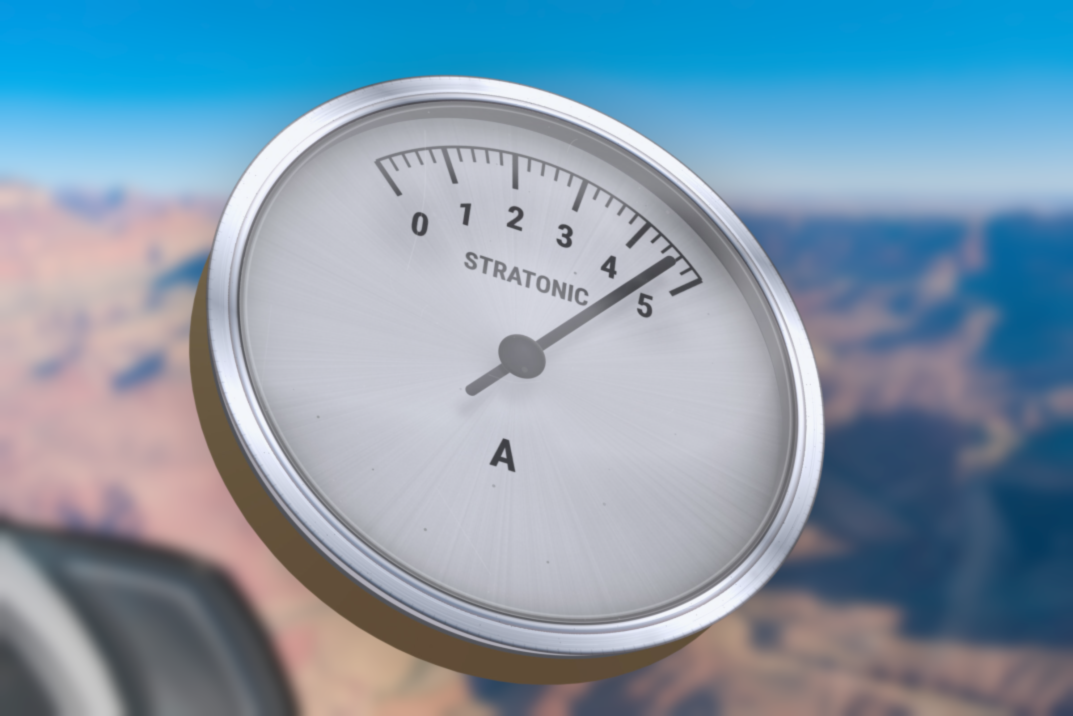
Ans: 4.6 A
